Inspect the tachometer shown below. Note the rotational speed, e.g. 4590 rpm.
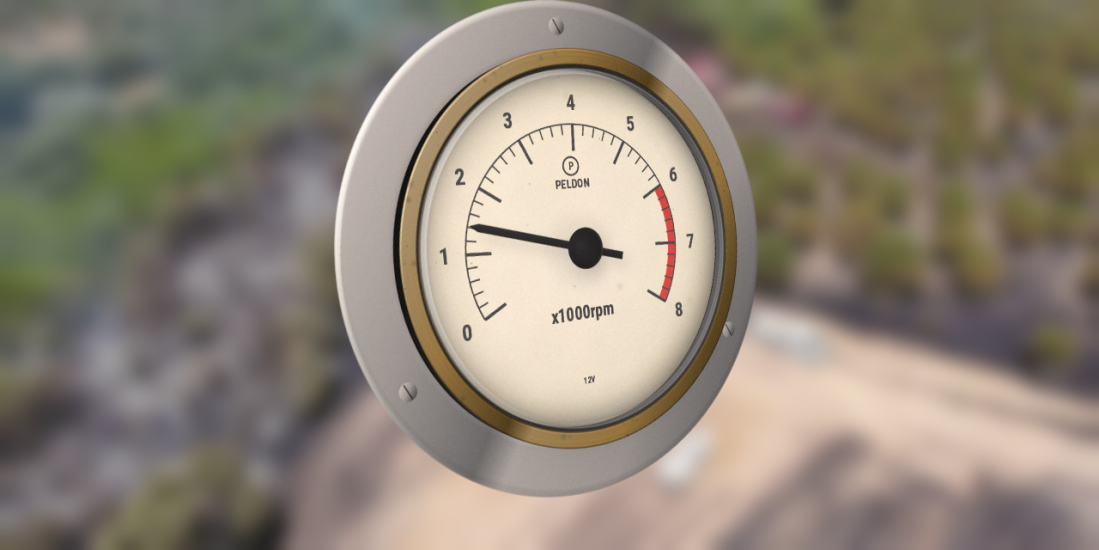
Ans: 1400 rpm
